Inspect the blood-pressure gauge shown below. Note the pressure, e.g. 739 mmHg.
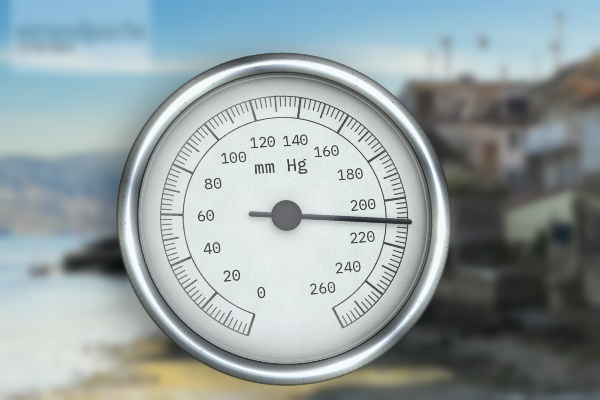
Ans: 210 mmHg
